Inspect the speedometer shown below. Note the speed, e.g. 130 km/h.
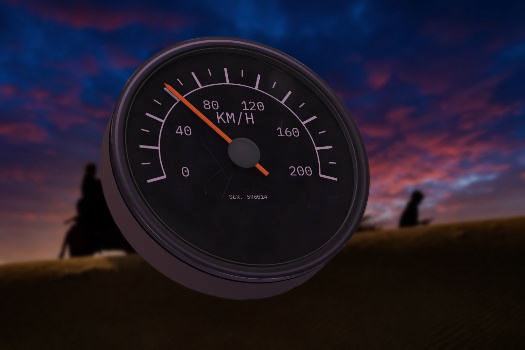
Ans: 60 km/h
